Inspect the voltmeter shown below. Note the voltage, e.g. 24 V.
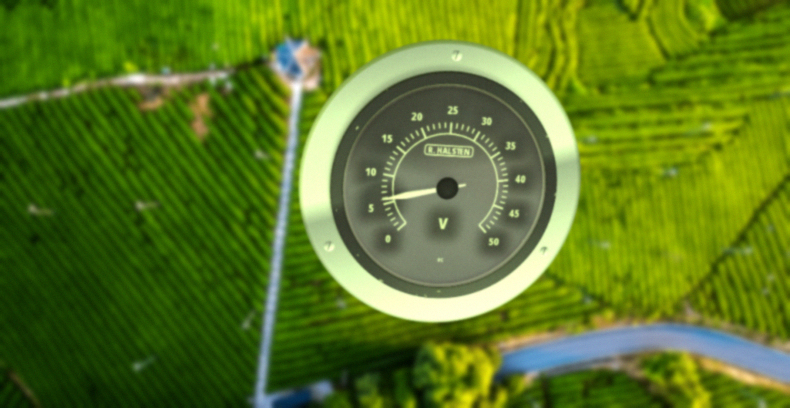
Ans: 6 V
